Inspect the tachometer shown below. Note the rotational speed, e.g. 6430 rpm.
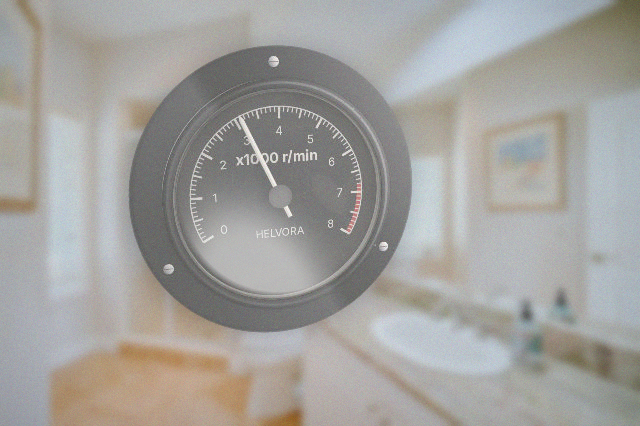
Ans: 3100 rpm
